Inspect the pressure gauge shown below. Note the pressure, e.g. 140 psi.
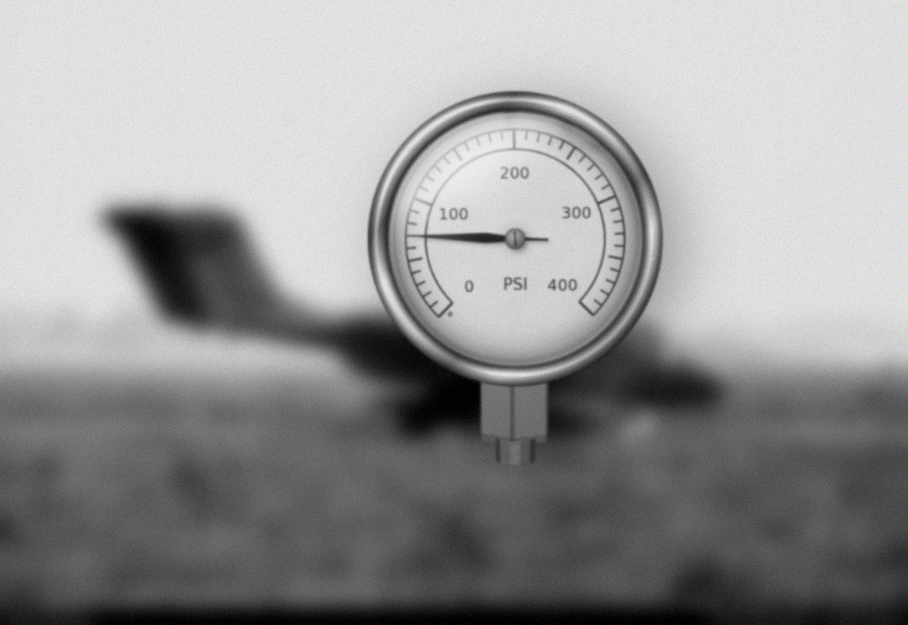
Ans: 70 psi
